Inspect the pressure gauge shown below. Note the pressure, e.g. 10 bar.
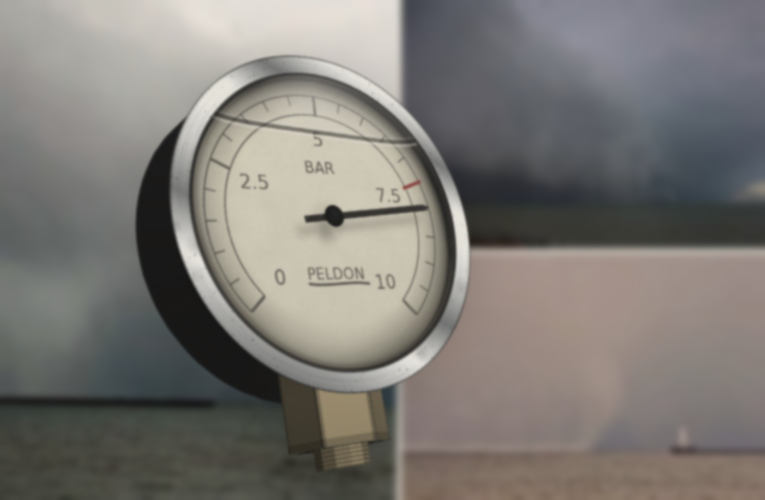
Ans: 8 bar
